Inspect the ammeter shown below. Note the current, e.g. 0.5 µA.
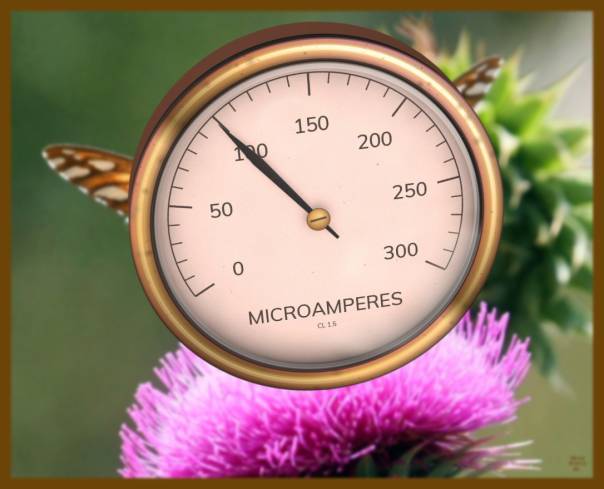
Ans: 100 µA
